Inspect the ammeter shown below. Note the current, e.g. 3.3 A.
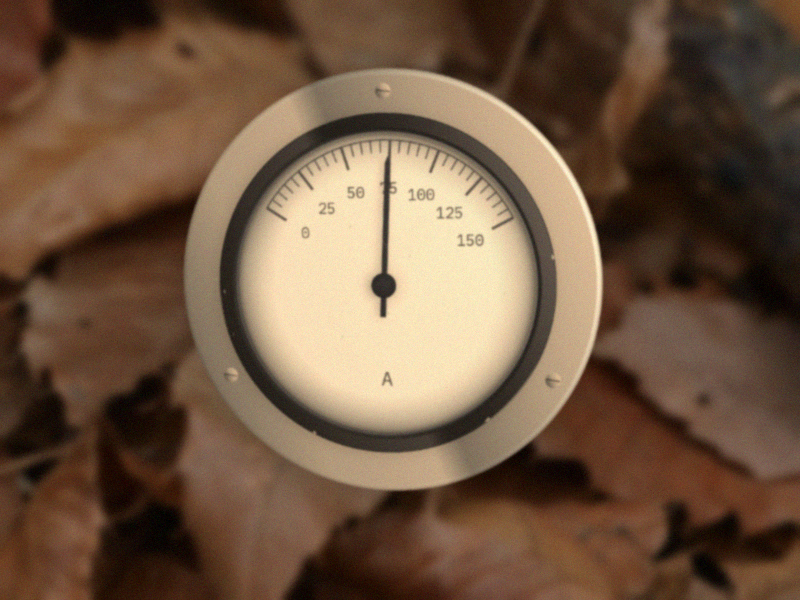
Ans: 75 A
